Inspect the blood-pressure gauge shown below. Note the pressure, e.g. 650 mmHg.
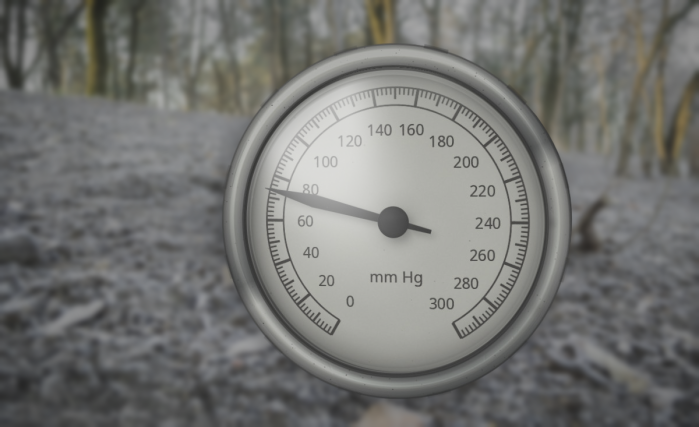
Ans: 74 mmHg
